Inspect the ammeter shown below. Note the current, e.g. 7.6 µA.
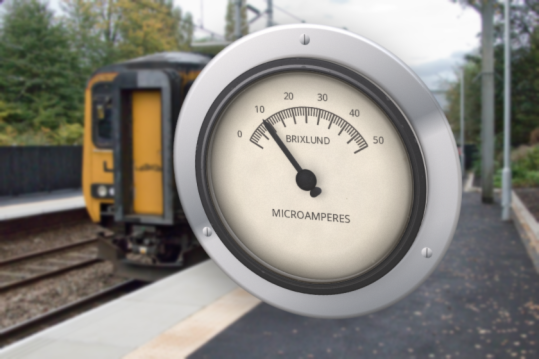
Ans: 10 µA
